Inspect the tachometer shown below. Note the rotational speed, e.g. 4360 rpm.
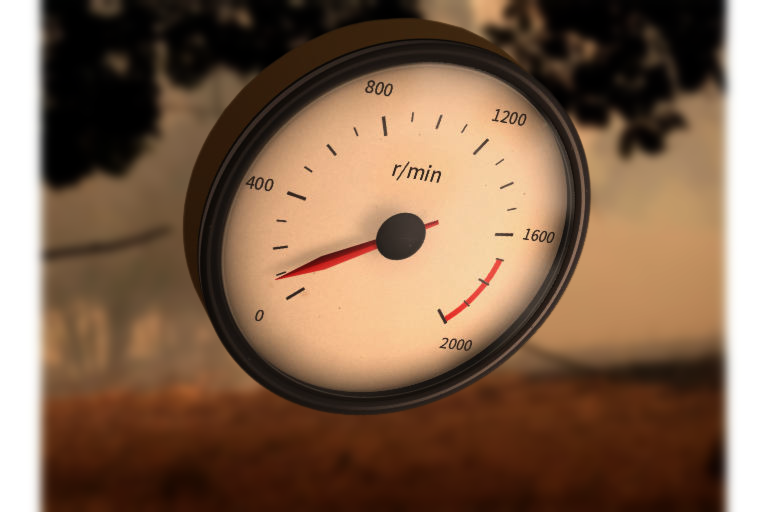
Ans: 100 rpm
